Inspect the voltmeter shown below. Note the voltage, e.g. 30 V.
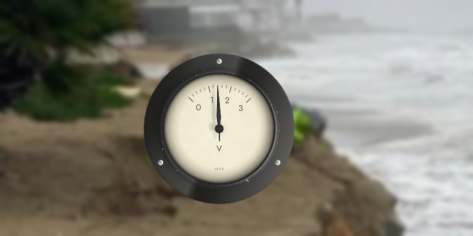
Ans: 1.4 V
